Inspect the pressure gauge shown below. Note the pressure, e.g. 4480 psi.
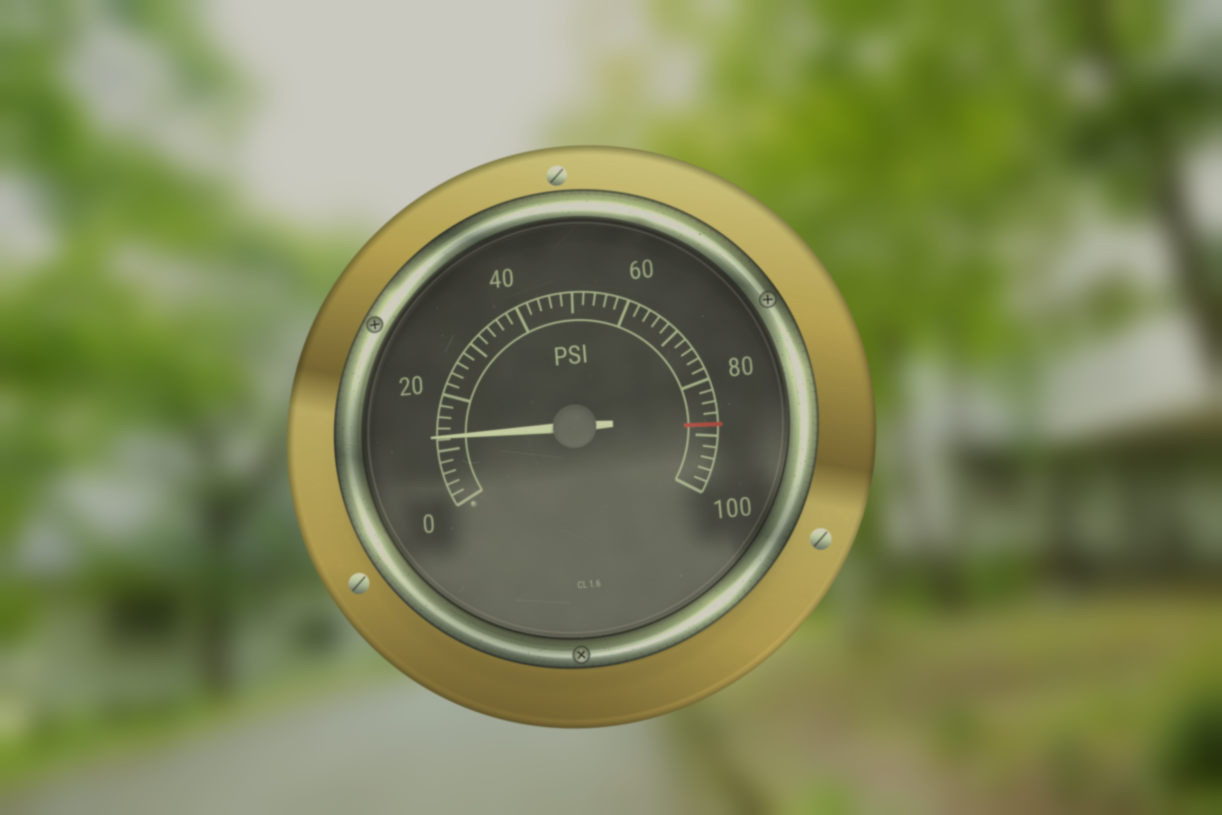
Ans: 12 psi
